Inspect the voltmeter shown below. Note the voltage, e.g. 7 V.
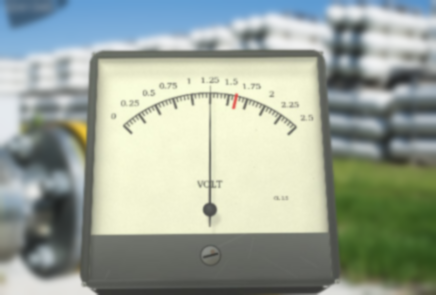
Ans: 1.25 V
